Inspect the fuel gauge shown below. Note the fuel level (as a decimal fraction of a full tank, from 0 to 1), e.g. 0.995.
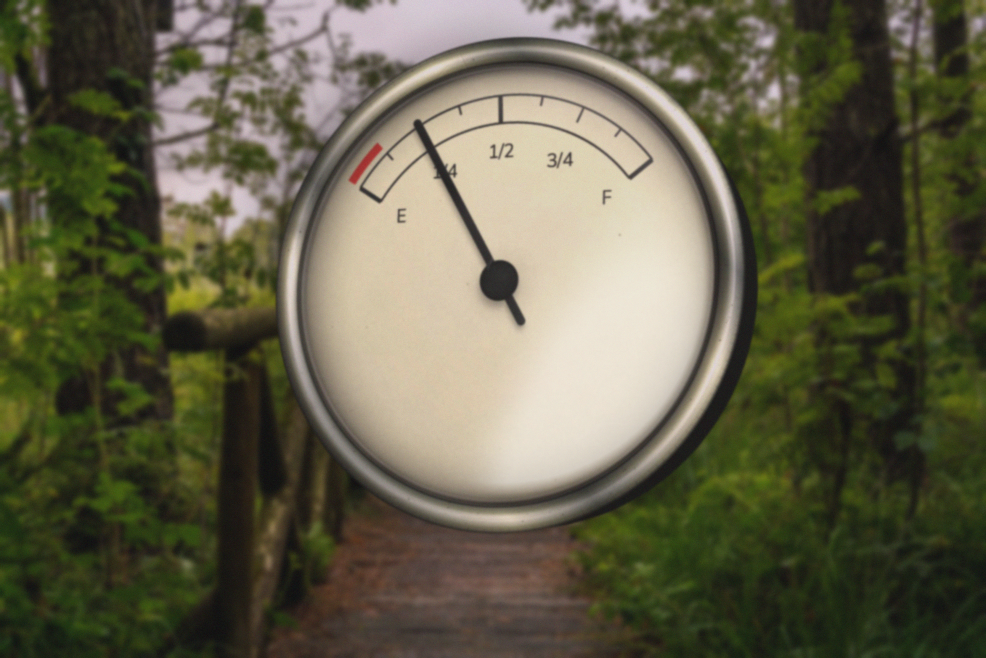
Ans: 0.25
